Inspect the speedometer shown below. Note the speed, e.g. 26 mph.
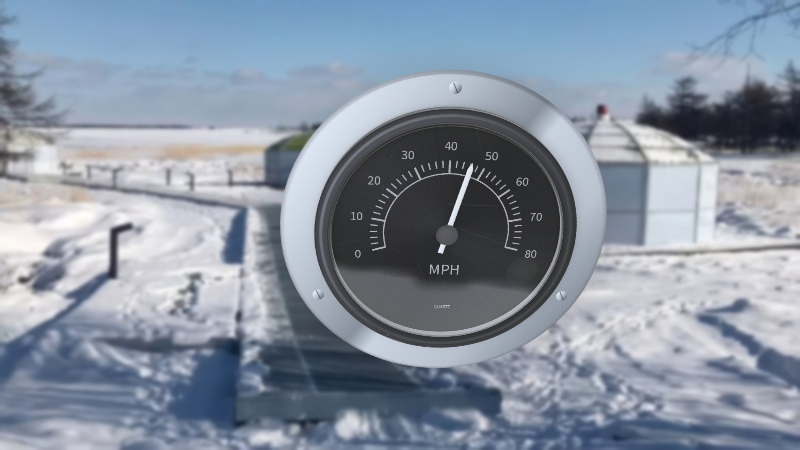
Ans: 46 mph
